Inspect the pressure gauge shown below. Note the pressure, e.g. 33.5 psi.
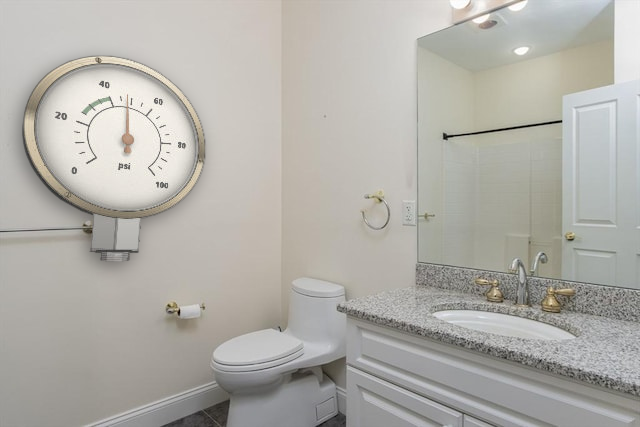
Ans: 47.5 psi
